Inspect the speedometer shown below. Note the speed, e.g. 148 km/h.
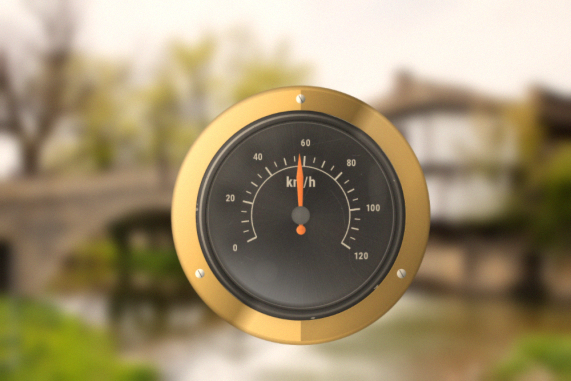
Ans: 57.5 km/h
